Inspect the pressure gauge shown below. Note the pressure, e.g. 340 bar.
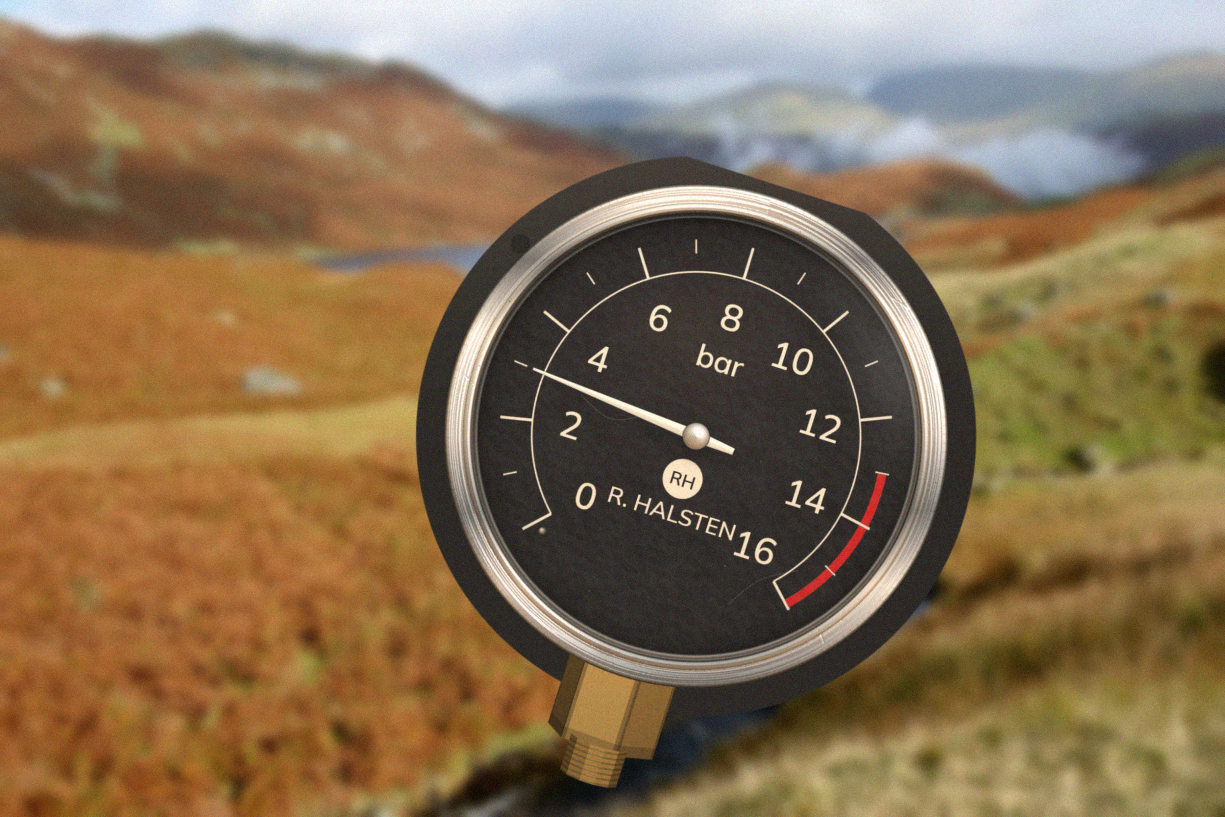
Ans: 3 bar
